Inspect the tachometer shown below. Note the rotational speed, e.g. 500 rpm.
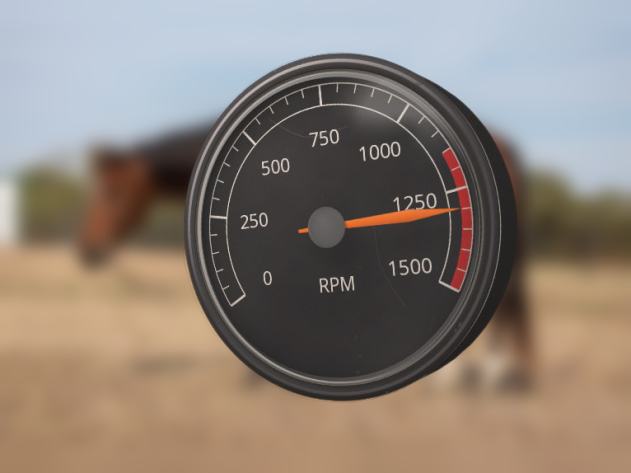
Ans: 1300 rpm
